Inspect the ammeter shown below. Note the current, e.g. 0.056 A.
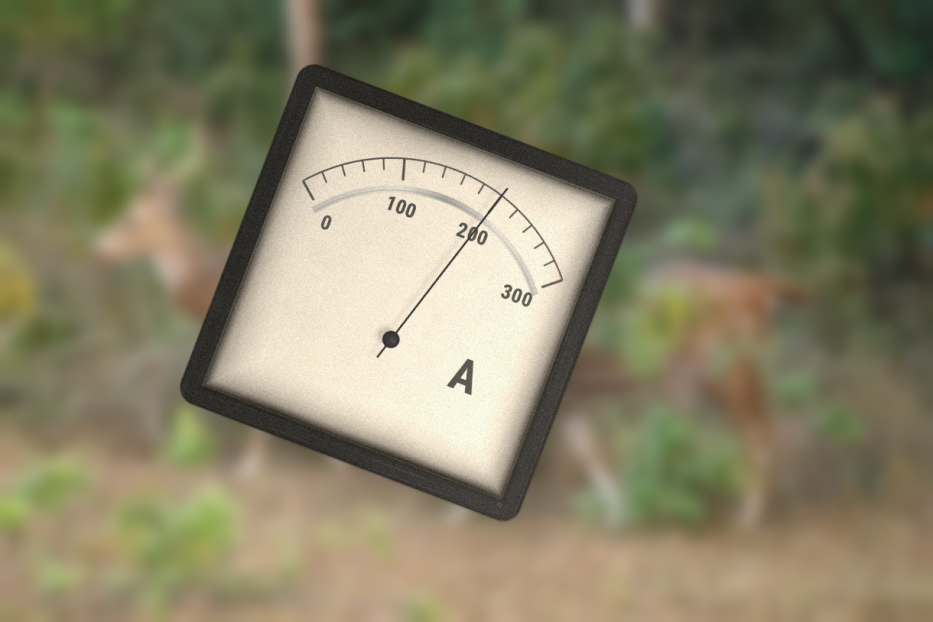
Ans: 200 A
